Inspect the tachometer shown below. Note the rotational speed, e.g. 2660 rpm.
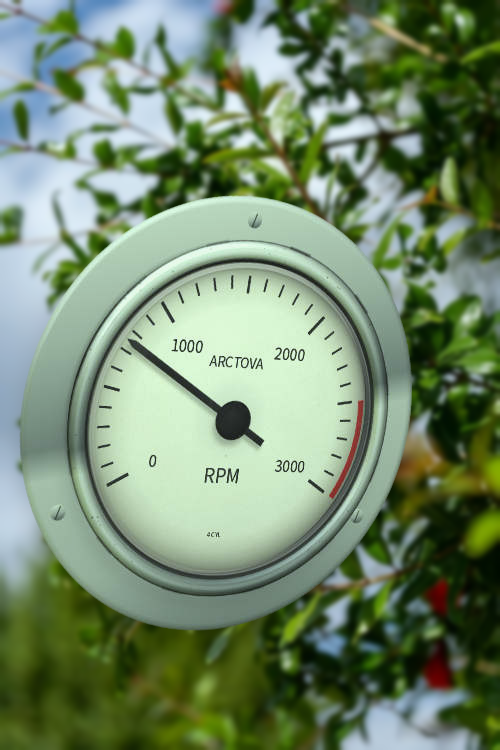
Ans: 750 rpm
